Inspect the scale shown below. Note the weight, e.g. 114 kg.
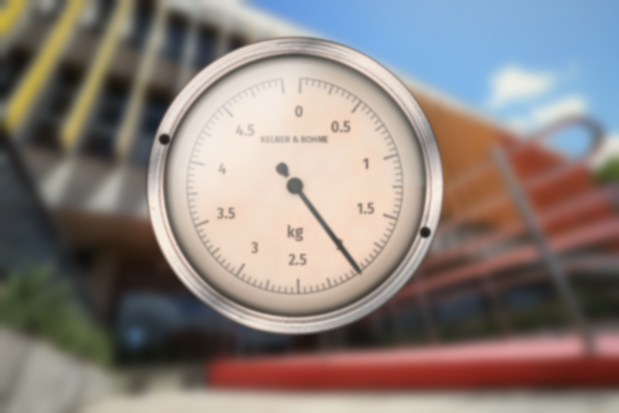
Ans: 2 kg
